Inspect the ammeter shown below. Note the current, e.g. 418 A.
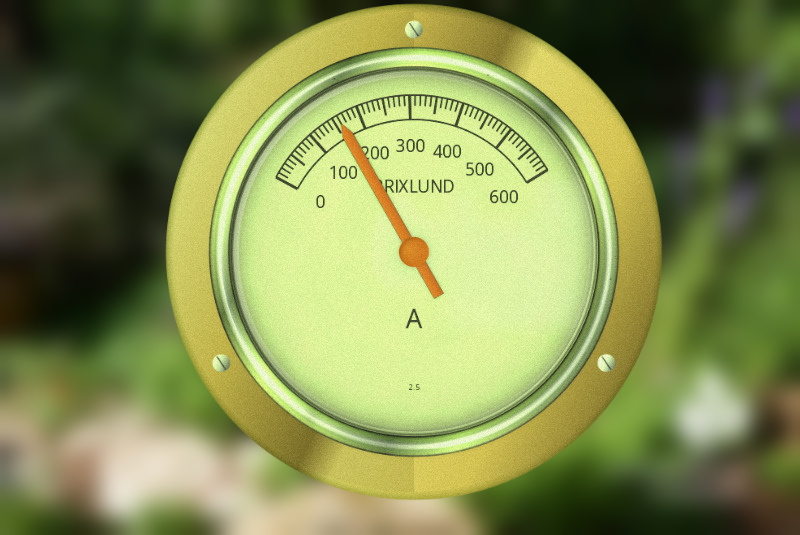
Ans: 160 A
